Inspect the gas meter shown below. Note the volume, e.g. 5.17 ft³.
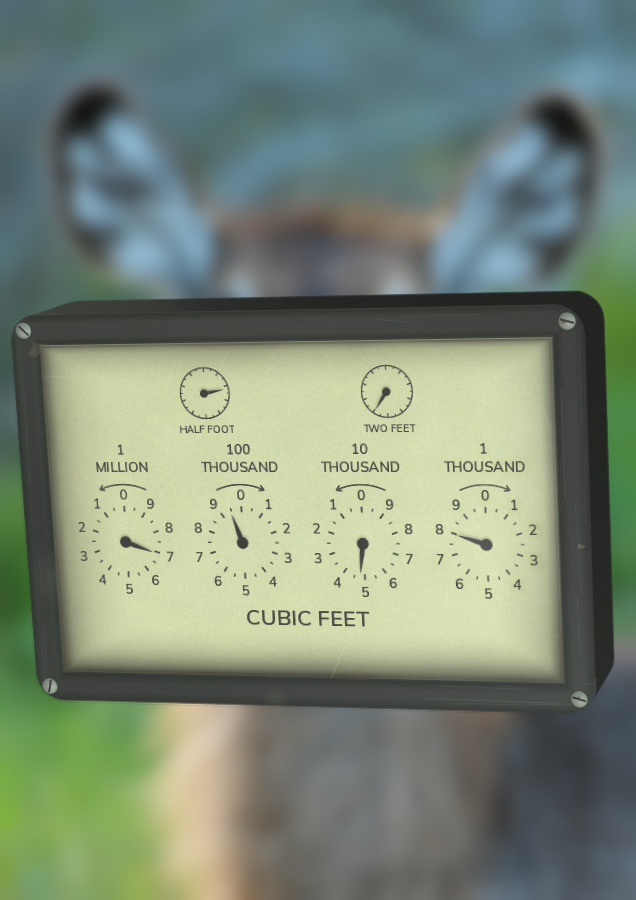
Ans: 694800 ft³
